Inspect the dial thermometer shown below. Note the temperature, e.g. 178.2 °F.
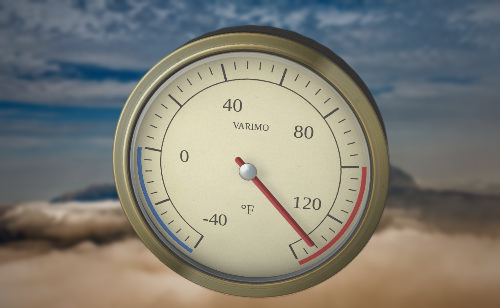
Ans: 132 °F
